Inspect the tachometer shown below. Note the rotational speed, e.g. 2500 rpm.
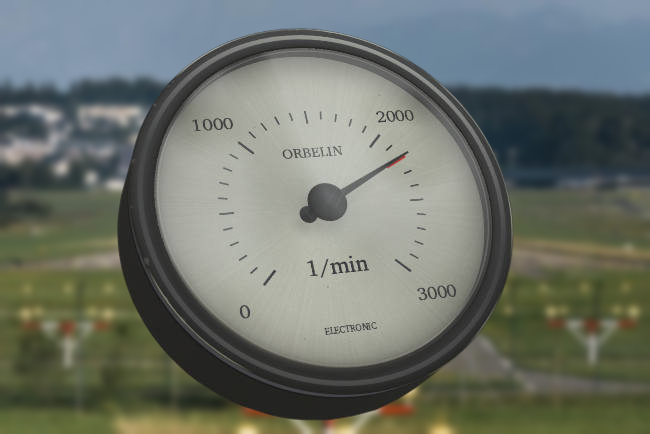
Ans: 2200 rpm
